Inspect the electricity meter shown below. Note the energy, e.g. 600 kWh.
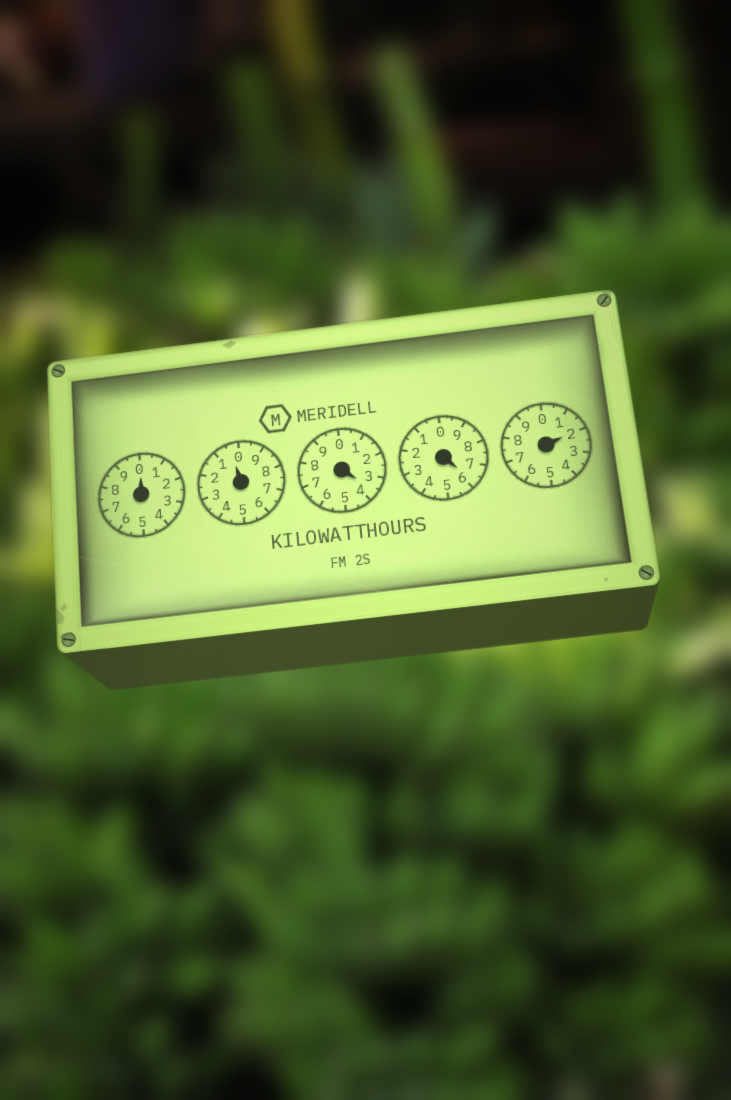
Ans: 362 kWh
